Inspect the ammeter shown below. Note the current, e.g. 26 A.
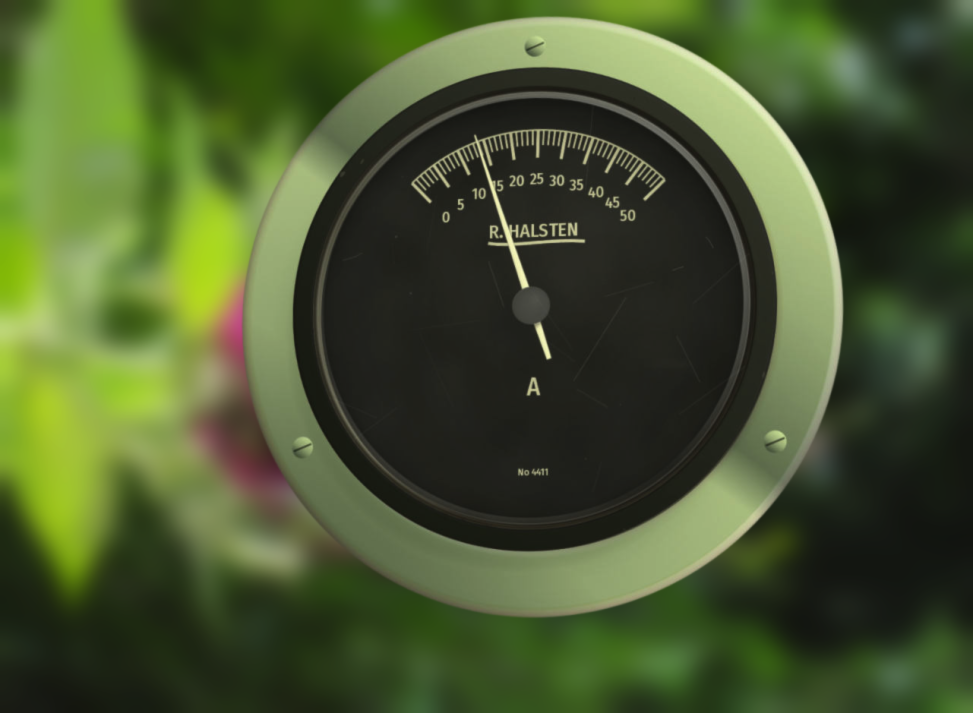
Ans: 14 A
